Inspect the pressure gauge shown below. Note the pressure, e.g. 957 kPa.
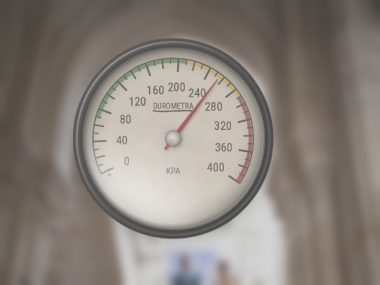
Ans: 255 kPa
